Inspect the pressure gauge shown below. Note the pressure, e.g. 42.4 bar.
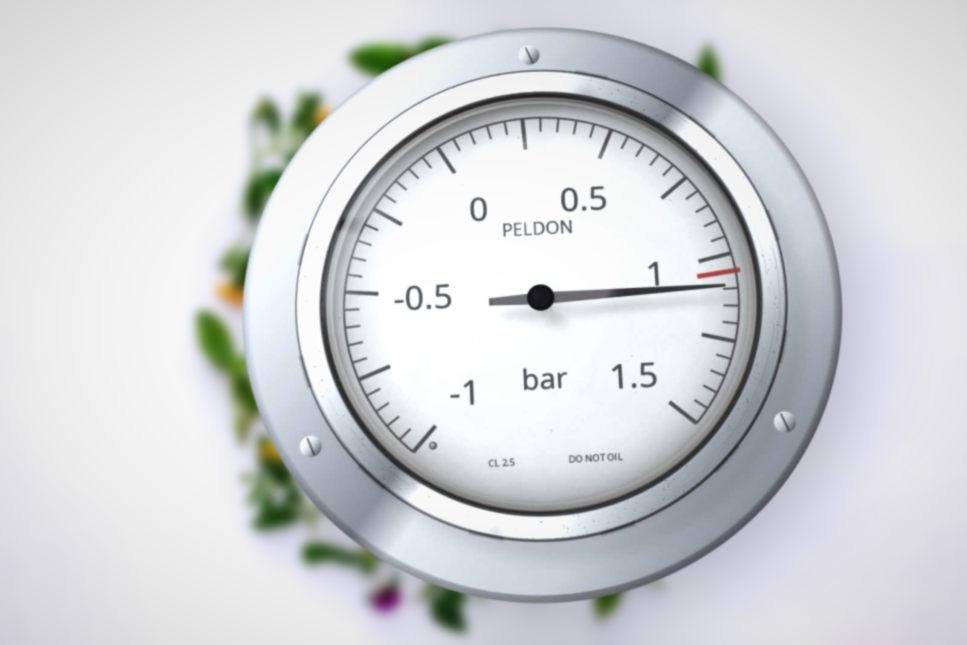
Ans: 1.1 bar
